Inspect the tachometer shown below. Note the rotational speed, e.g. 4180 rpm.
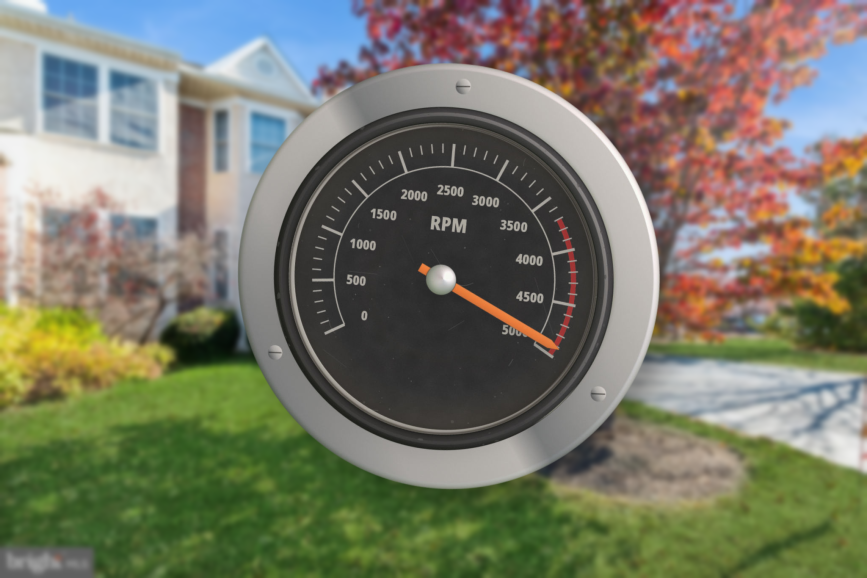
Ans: 4900 rpm
